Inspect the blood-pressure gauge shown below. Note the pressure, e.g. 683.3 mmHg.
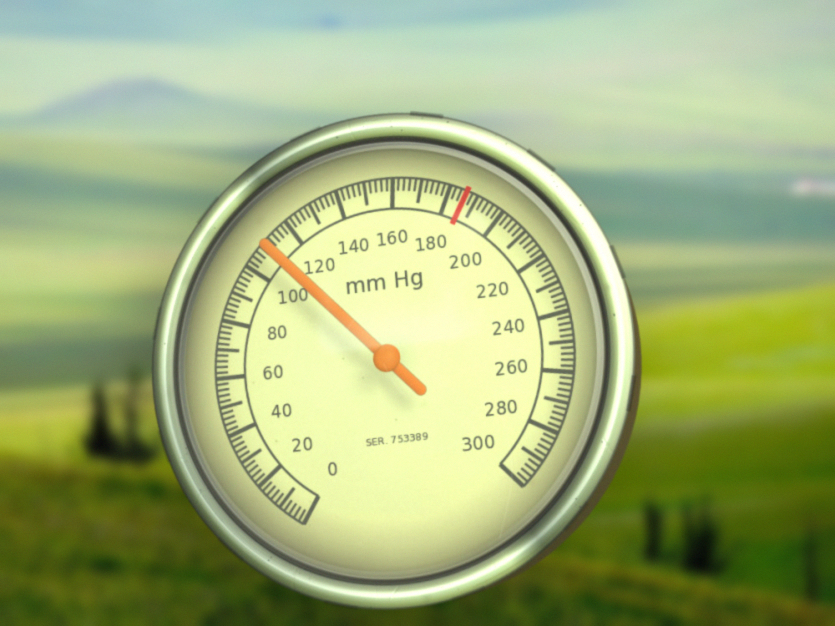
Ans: 110 mmHg
